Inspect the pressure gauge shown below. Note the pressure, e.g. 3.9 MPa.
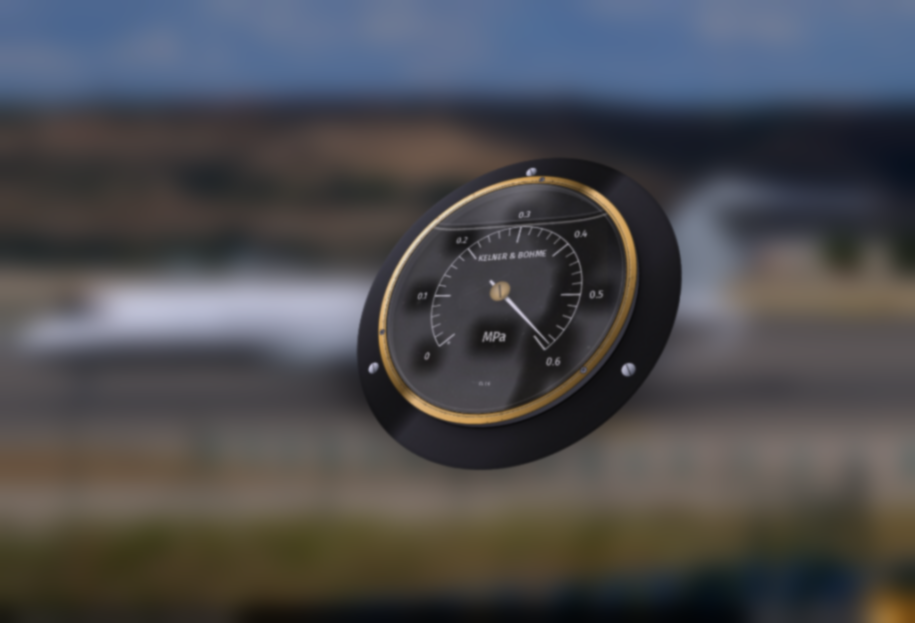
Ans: 0.59 MPa
